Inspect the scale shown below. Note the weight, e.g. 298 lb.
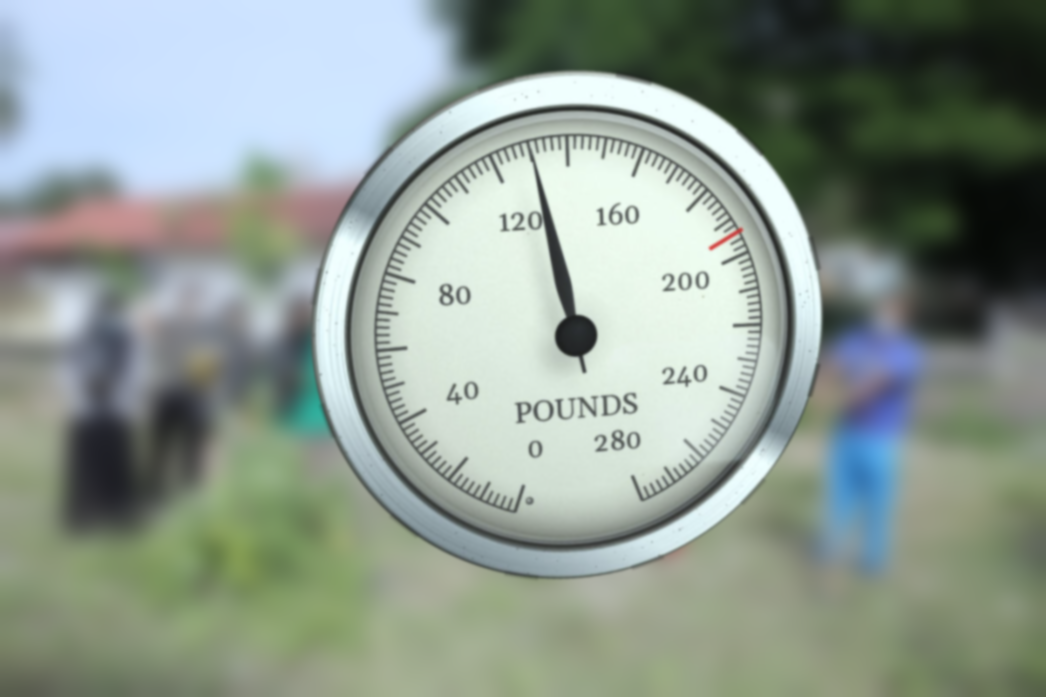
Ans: 130 lb
